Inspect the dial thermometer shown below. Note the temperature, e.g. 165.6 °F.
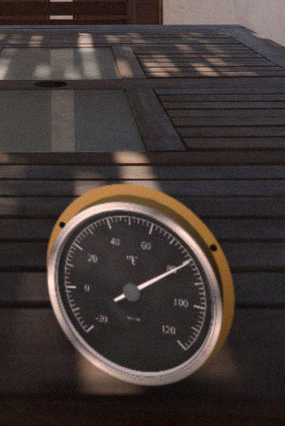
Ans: 80 °F
